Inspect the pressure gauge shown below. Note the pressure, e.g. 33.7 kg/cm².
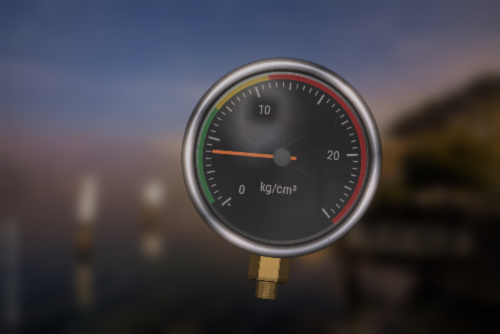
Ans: 4 kg/cm²
